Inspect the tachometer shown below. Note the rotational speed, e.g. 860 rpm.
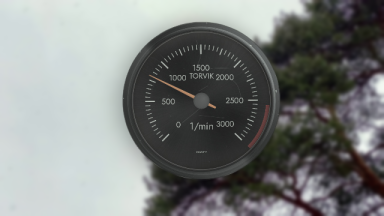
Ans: 800 rpm
